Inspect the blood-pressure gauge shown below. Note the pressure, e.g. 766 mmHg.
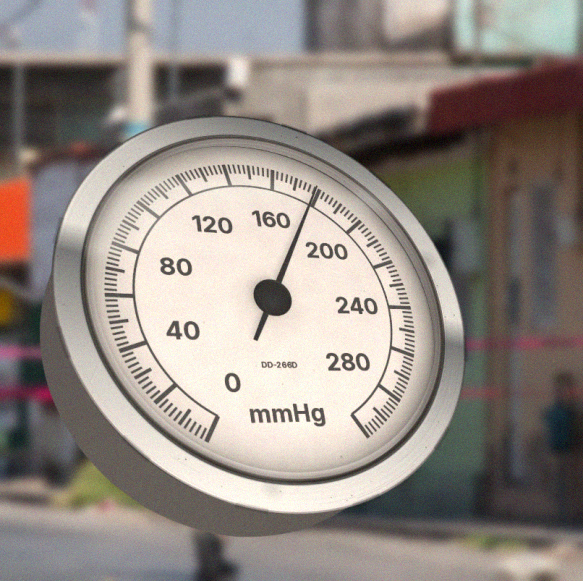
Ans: 178 mmHg
